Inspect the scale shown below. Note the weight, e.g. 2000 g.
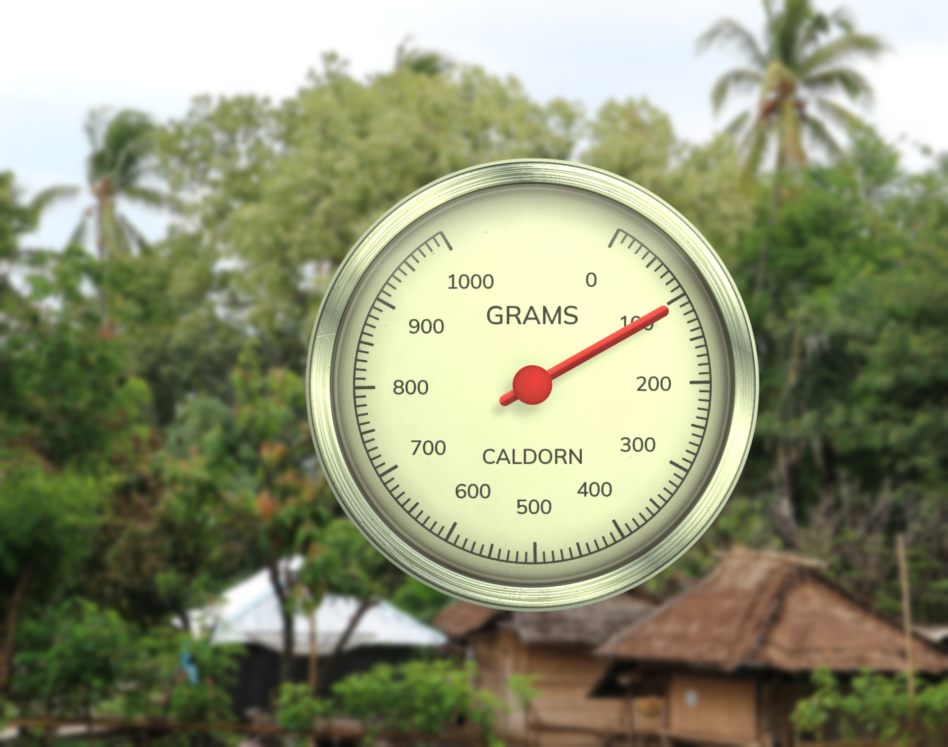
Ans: 105 g
